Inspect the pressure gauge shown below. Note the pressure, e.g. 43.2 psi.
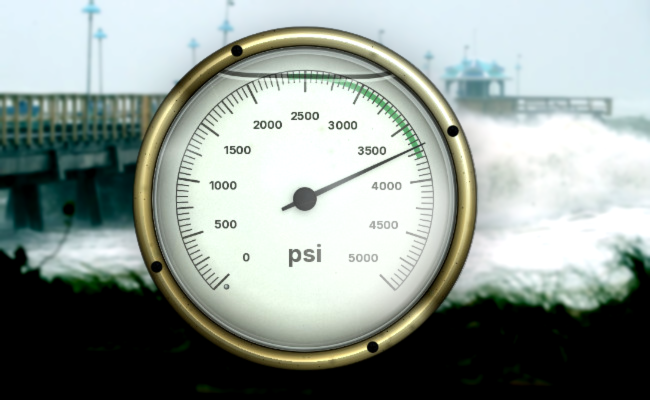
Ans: 3700 psi
